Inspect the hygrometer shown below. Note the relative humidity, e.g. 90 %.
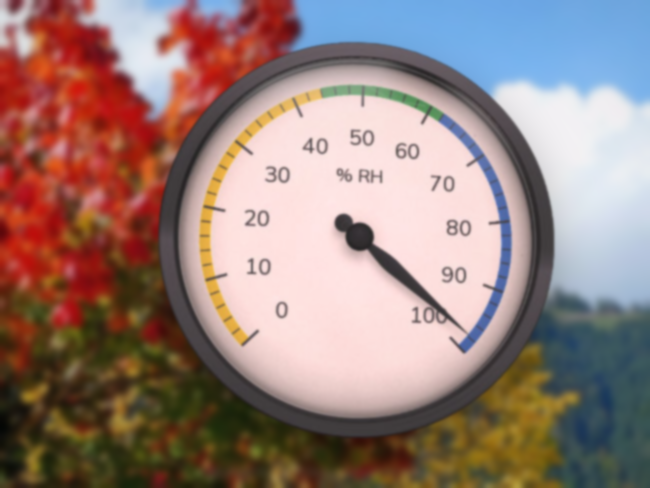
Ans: 98 %
